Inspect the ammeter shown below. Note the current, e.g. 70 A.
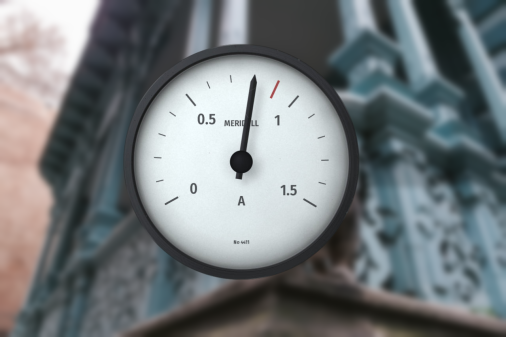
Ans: 0.8 A
